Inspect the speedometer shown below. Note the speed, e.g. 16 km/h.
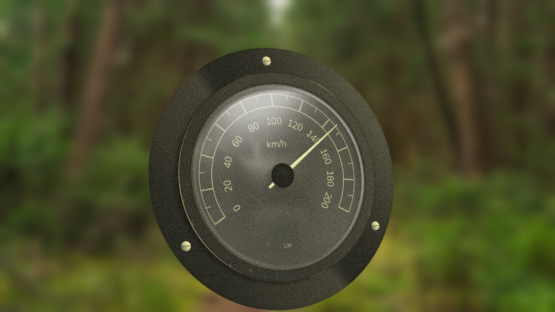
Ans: 145 km/h
